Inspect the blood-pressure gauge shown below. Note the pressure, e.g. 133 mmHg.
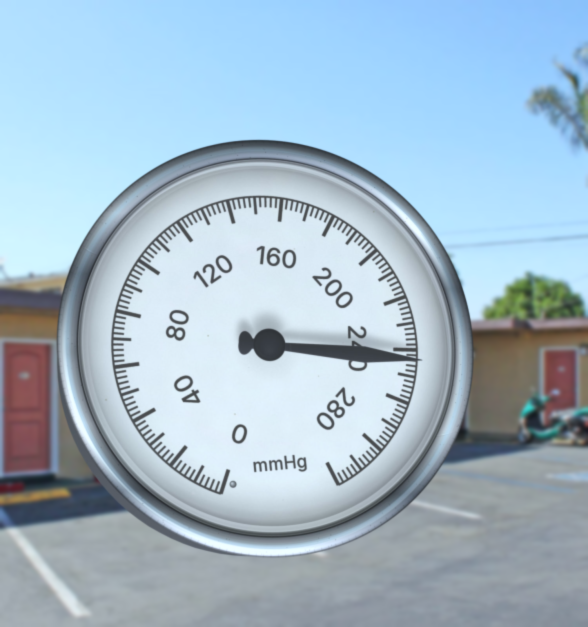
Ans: 244 mmHg
